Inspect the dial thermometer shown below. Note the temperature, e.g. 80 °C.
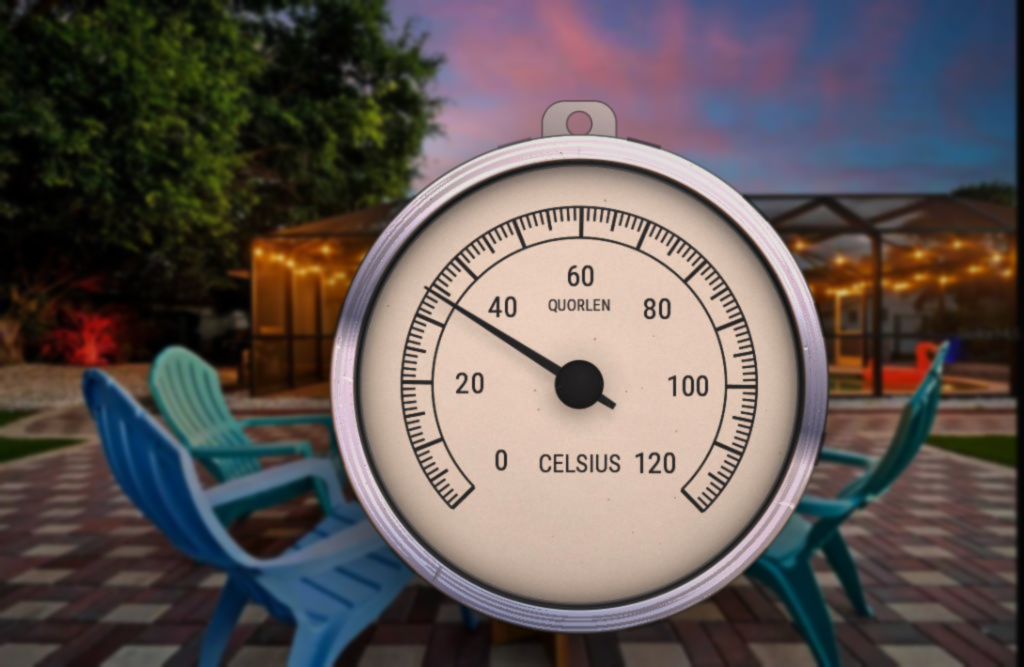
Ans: 34 °C
